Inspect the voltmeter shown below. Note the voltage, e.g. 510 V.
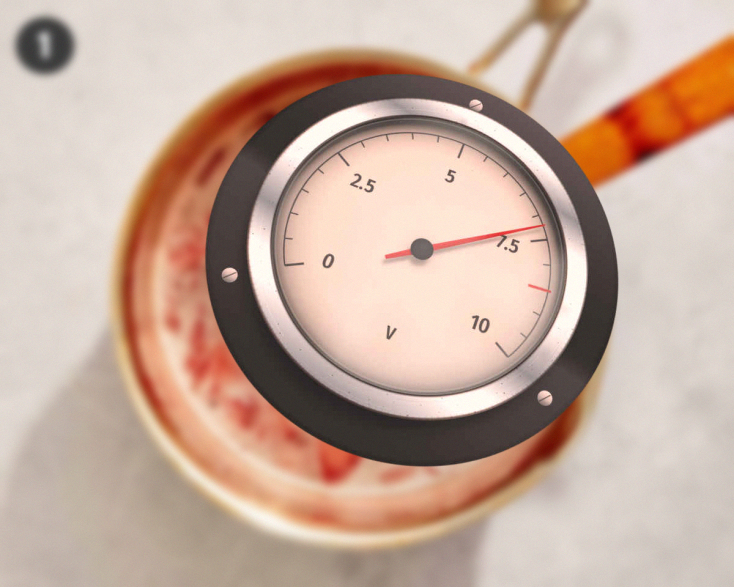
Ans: 7.25 V
